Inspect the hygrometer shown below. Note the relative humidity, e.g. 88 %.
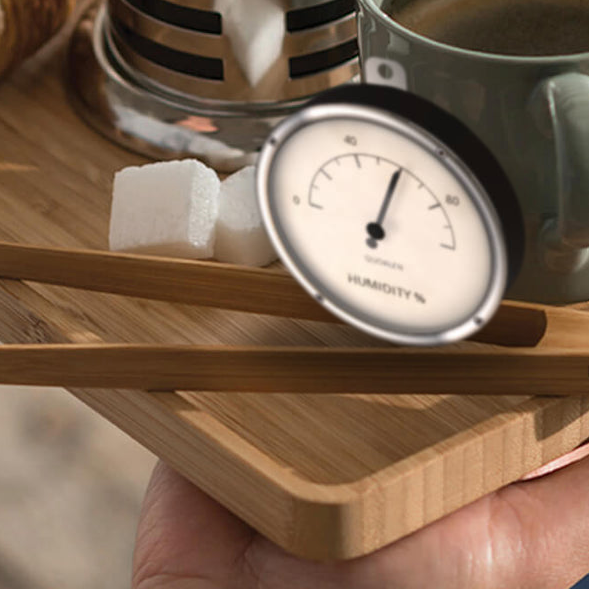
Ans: 60 %
